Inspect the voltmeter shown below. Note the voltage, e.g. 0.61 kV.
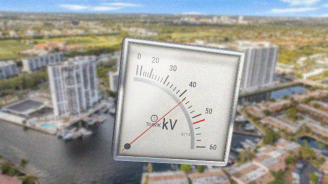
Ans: 42 kV
